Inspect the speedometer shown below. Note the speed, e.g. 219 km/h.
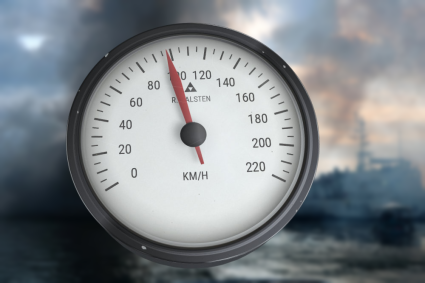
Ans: 97.5 km/h
